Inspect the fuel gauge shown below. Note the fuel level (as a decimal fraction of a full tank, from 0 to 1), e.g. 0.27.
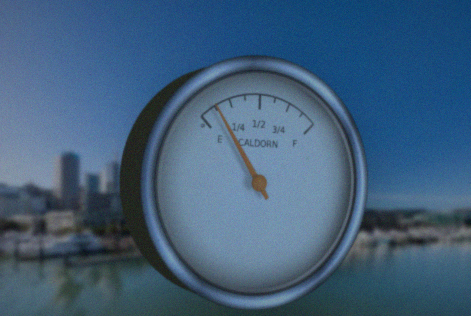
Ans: 0.125
